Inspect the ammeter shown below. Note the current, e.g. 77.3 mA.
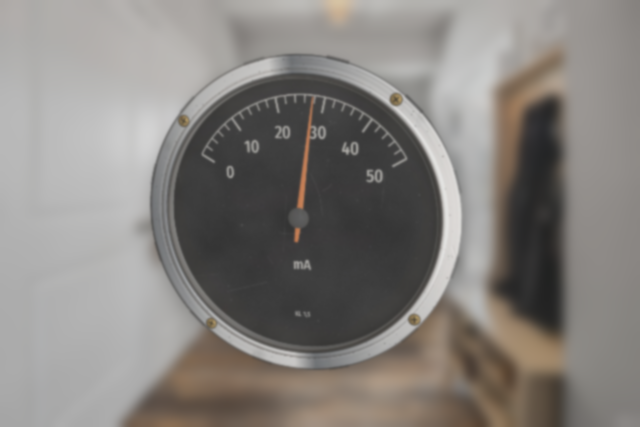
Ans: 28 mA
